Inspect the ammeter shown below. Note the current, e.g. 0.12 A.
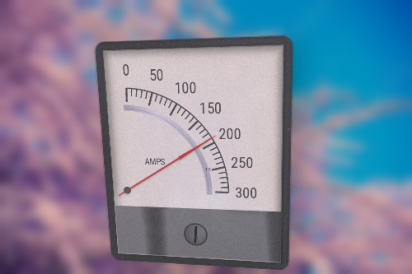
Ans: 190 A
